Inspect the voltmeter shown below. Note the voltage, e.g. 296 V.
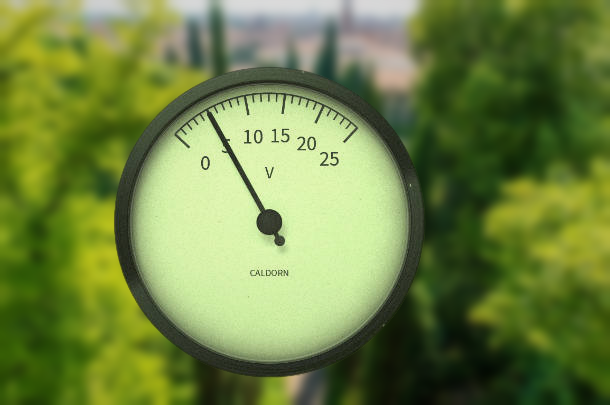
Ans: 5 V
